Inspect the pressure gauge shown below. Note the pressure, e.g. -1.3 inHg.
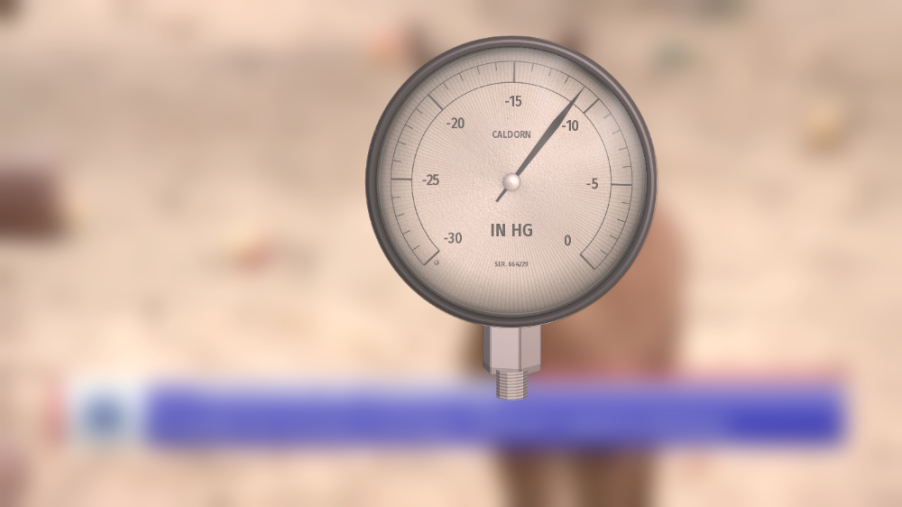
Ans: -11 inHg
